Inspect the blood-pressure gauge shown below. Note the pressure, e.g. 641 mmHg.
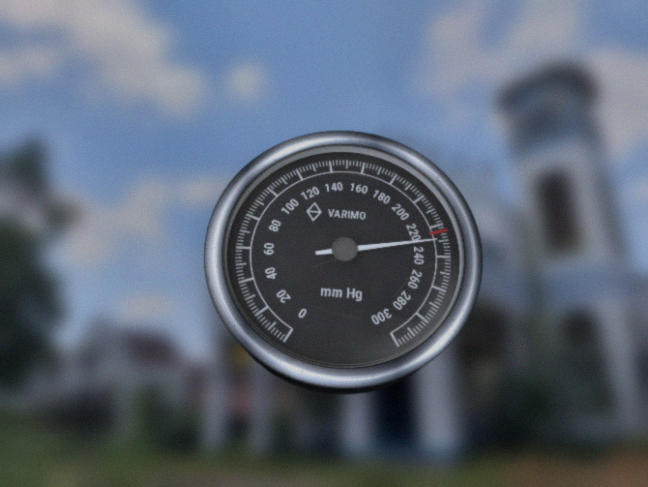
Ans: 230 mmHg
